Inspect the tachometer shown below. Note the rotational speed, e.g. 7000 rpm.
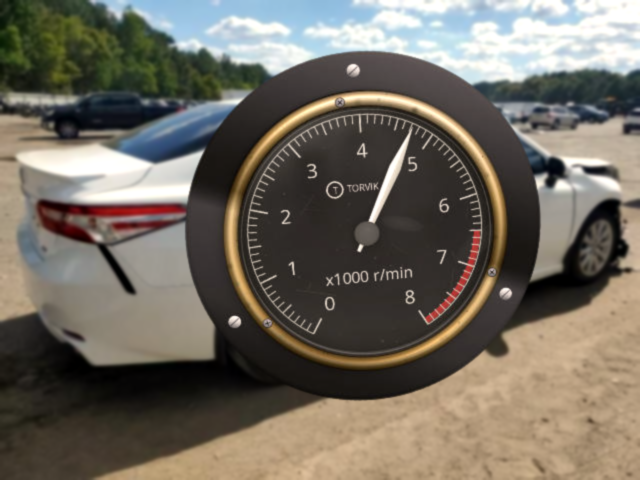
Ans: 4700 rpm
